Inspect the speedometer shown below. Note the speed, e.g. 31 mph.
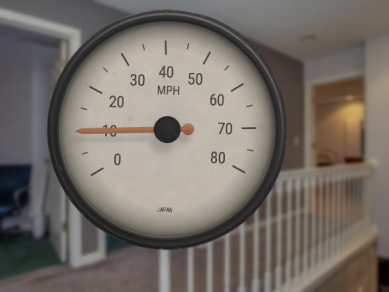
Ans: 10 mph
